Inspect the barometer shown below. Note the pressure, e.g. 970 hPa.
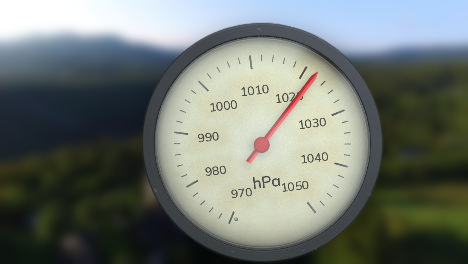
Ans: 1022 hPa
